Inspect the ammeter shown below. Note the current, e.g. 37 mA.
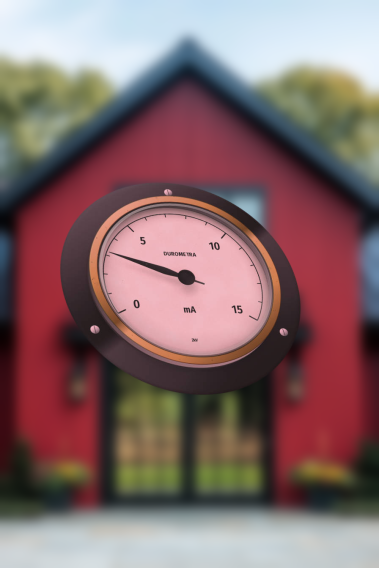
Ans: 3 mA
